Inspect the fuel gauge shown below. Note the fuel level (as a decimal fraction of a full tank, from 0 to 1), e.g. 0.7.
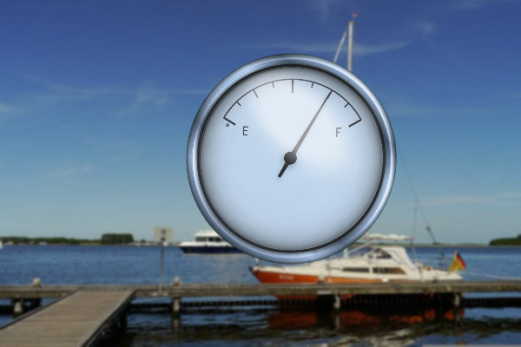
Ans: 0.75
